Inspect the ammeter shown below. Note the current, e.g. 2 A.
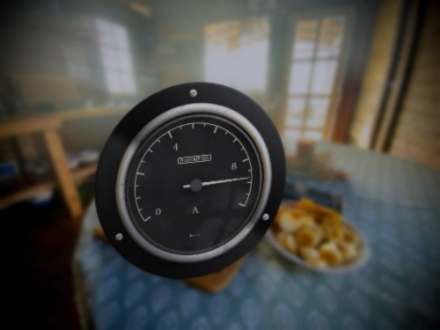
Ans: 8.75 A
